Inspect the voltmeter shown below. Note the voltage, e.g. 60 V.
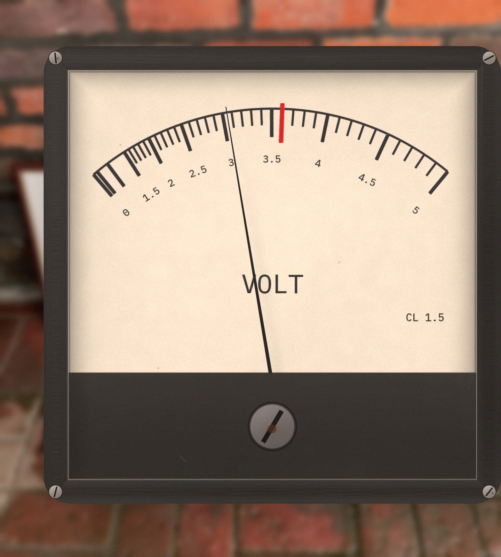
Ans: 3.05 V
